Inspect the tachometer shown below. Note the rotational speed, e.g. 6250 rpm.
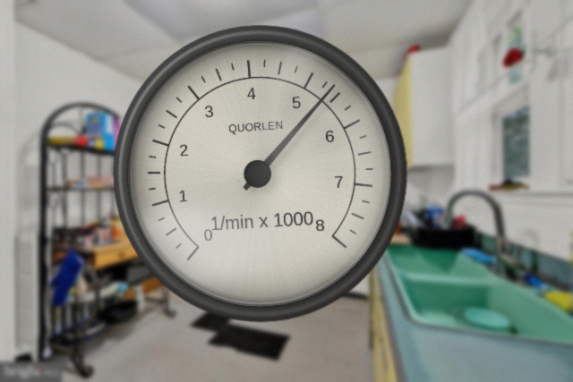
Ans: 5375 rpm
